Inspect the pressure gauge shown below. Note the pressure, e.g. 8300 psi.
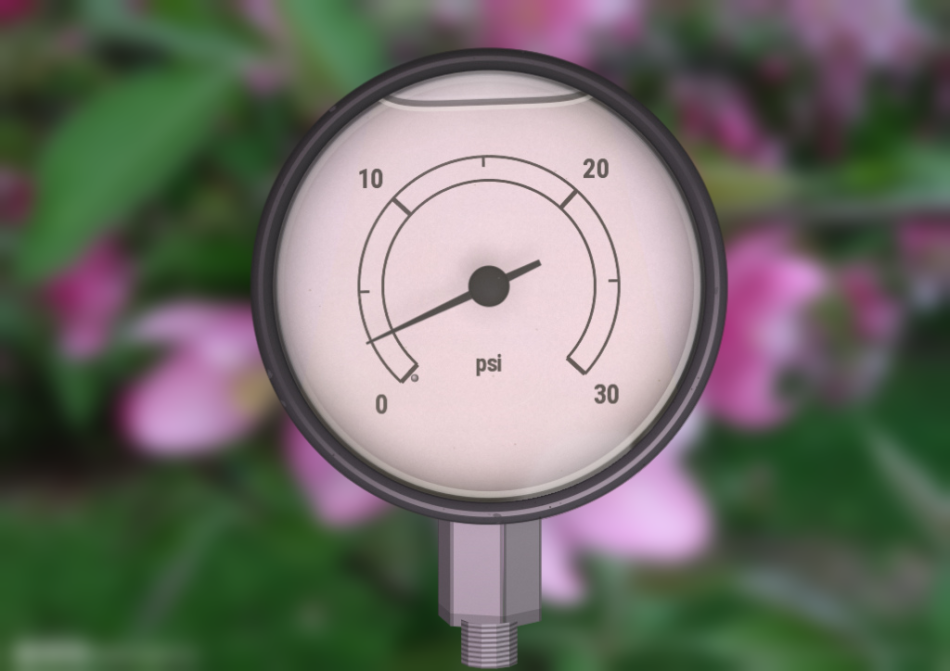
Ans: 2.5 psi
